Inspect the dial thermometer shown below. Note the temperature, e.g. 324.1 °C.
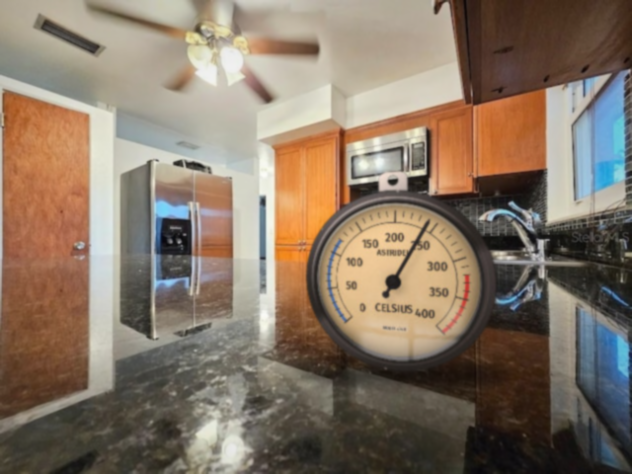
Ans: 240 °C
